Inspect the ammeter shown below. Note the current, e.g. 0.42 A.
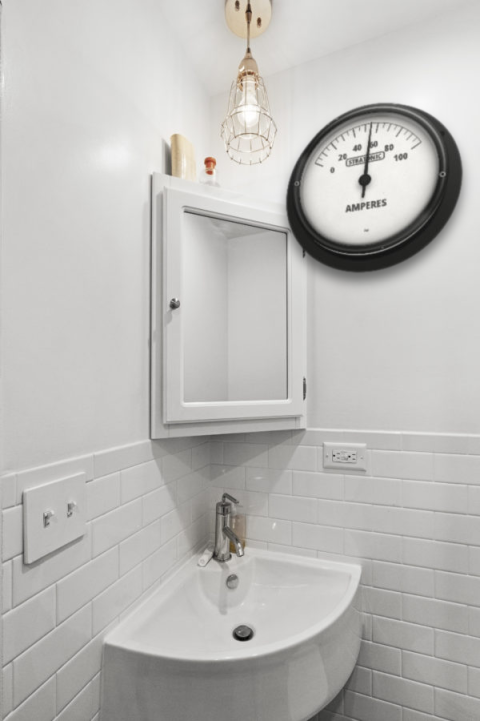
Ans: 55 A
